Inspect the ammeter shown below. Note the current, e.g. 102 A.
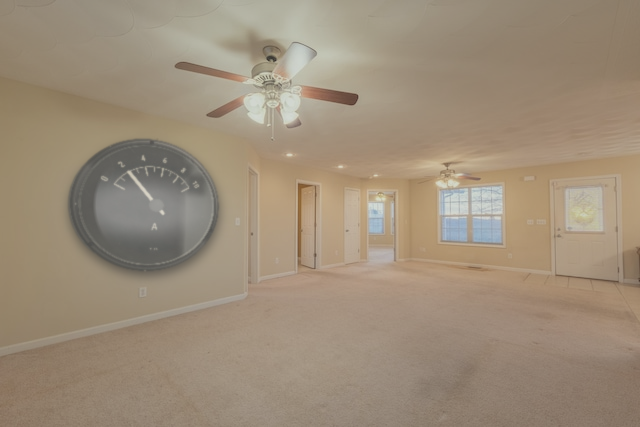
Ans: 2 A
